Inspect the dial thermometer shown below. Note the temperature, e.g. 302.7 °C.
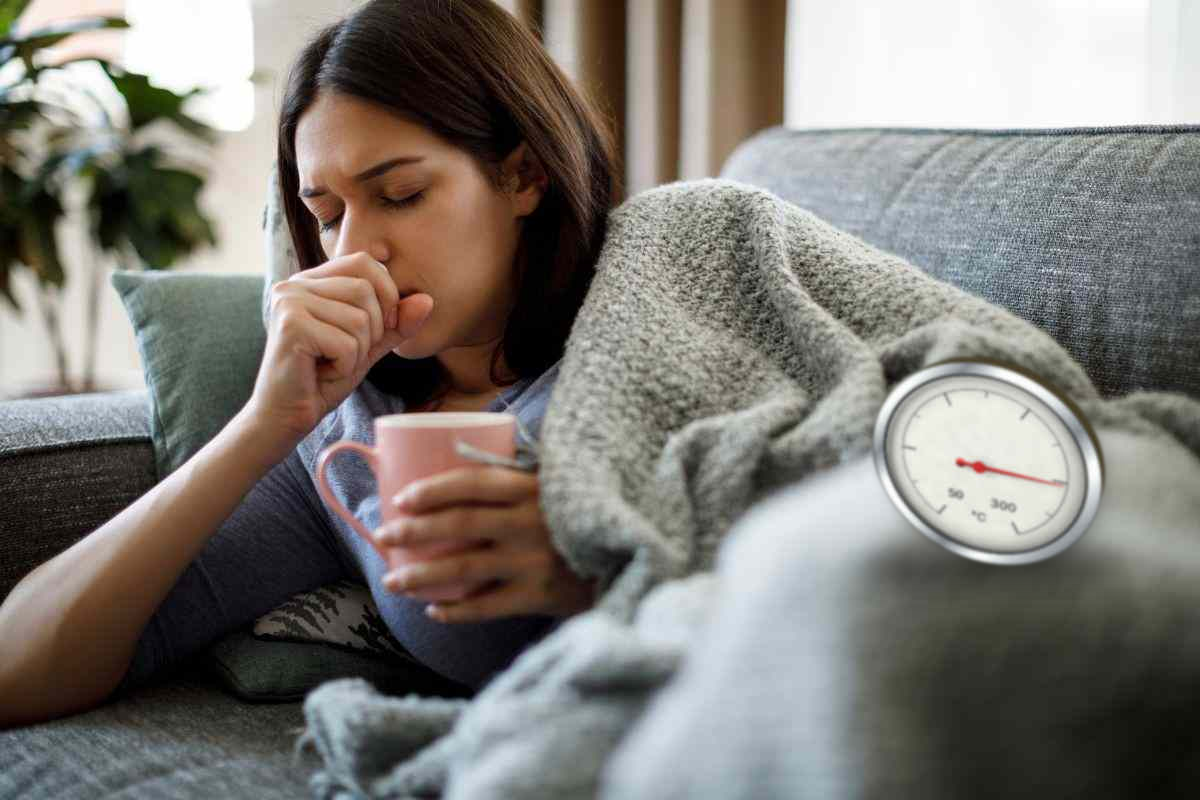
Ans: 250 °C
